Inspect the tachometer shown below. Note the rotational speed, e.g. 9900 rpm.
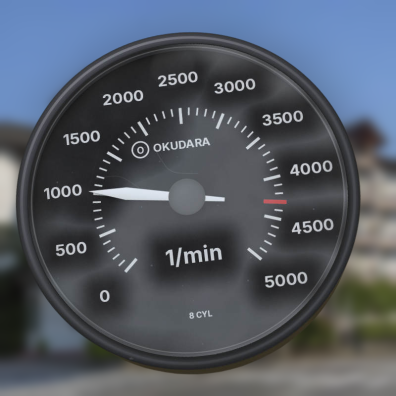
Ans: 1000 rpm
